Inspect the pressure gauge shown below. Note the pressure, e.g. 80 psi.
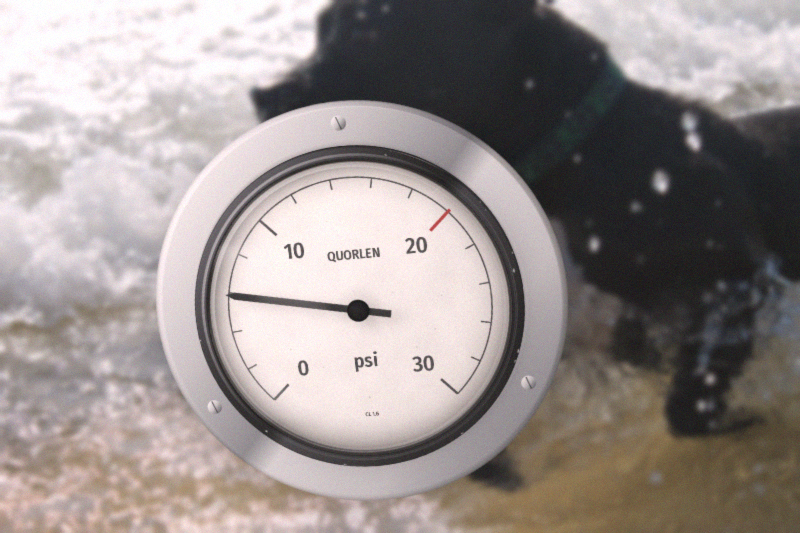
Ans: 6 psi
